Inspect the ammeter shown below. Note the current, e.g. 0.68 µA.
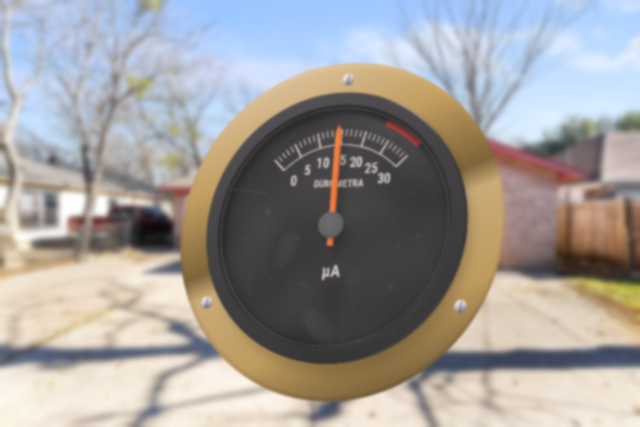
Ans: 15 µA
